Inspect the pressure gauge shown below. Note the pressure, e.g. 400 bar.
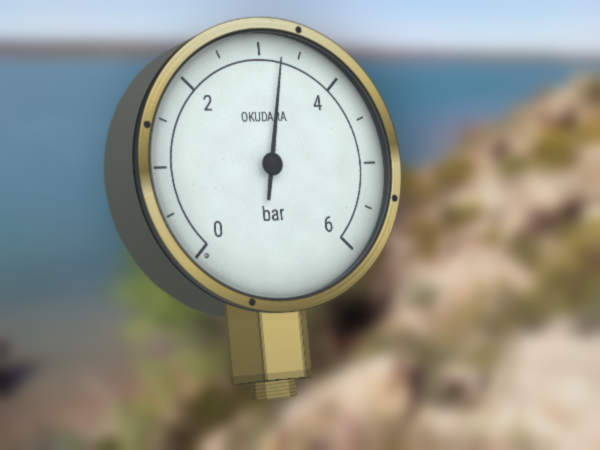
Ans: 3.25 bar
